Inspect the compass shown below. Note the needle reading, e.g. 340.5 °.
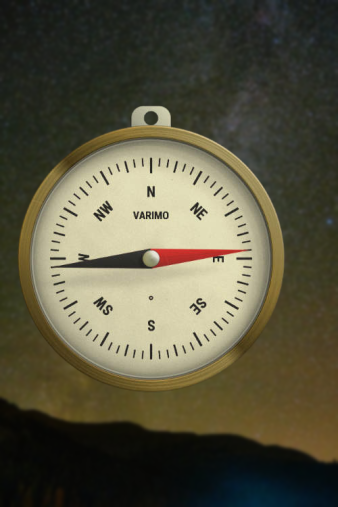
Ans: 85 °
